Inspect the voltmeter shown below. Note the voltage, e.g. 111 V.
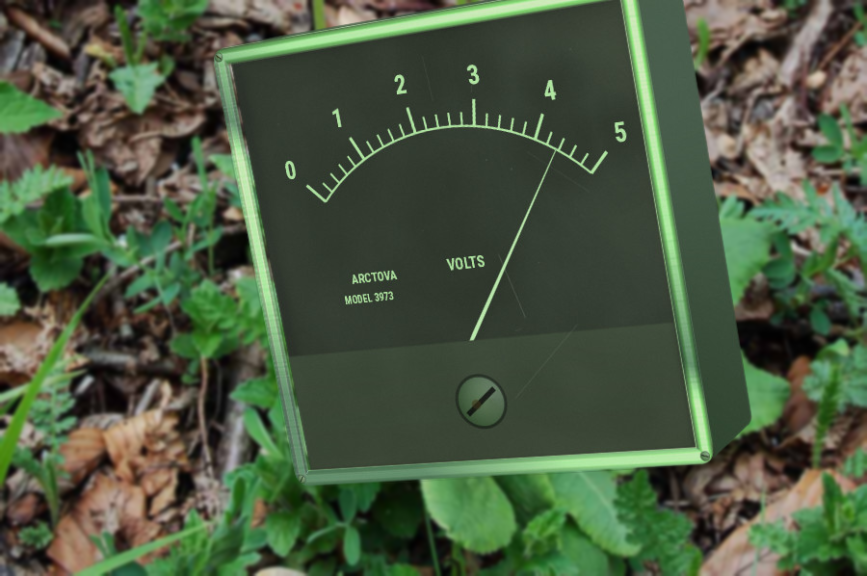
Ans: 4.4 V
